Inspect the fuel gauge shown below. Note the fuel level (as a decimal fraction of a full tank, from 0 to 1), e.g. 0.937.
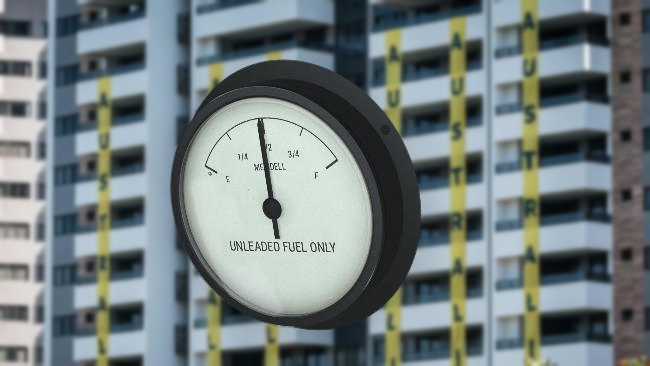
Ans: 0.5
